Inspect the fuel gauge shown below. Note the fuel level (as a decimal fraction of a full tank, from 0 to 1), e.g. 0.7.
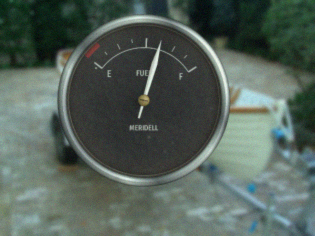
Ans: 0.625
